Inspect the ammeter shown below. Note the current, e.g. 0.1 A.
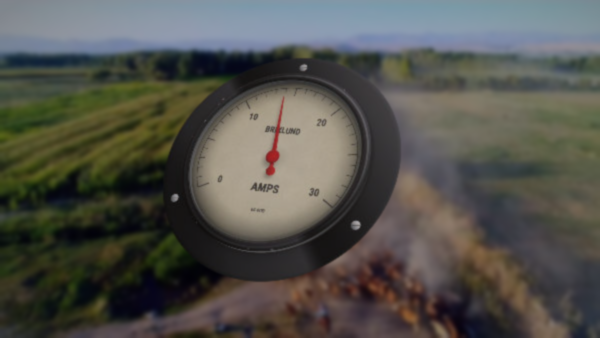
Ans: 14 A
